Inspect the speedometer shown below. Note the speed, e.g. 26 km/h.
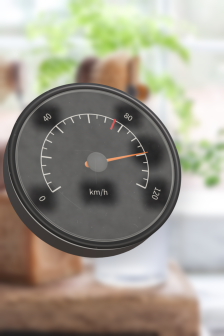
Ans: 100 km/h
